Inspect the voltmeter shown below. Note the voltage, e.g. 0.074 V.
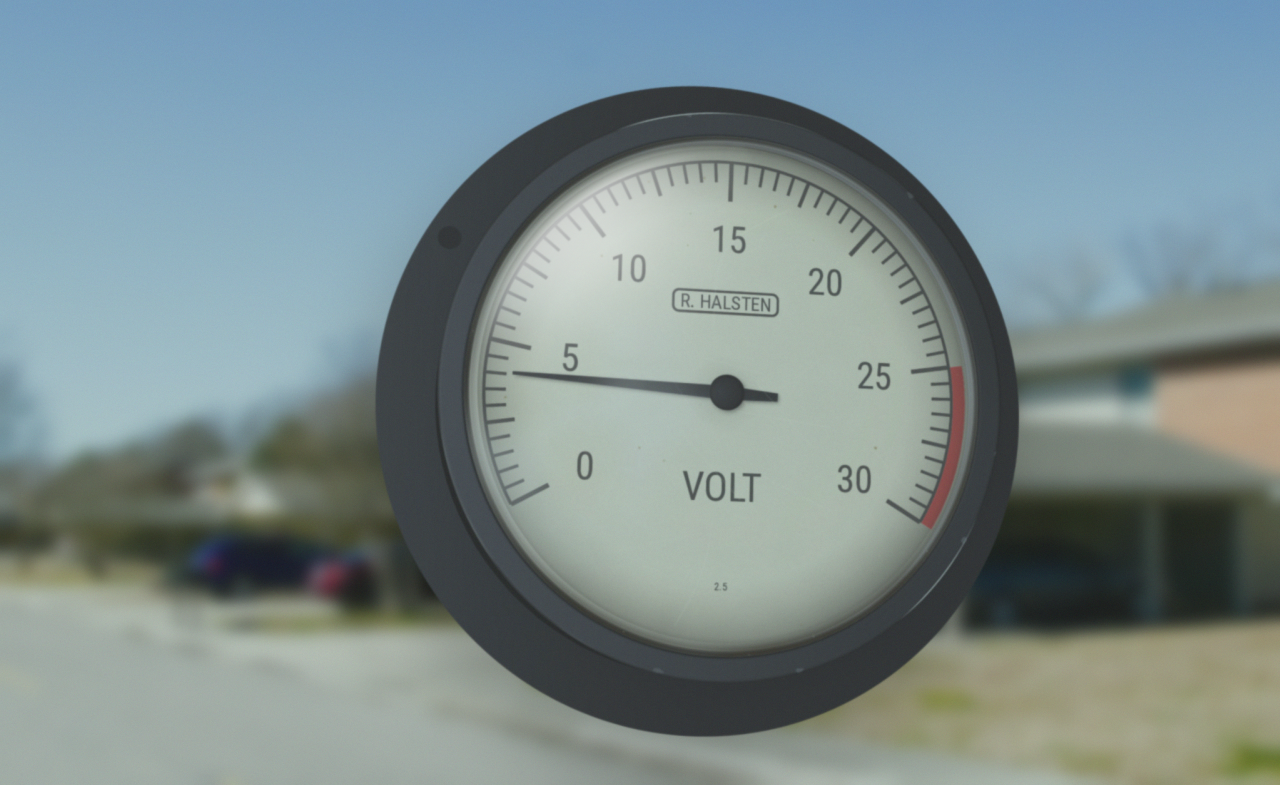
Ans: 4 V
